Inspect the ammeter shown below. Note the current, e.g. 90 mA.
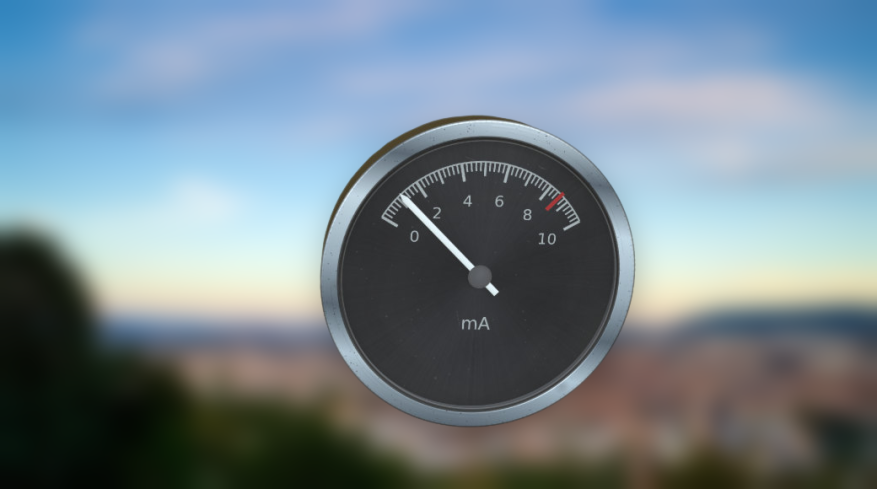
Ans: 1.2 mA
